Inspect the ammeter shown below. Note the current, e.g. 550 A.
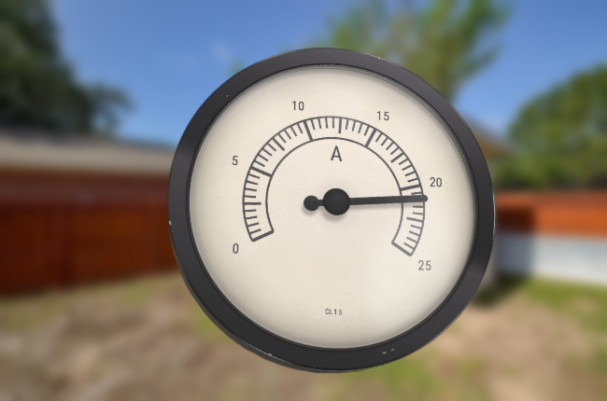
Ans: 21 A
